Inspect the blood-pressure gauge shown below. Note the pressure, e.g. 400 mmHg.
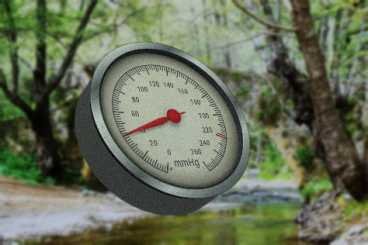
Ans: 40 mmHg
